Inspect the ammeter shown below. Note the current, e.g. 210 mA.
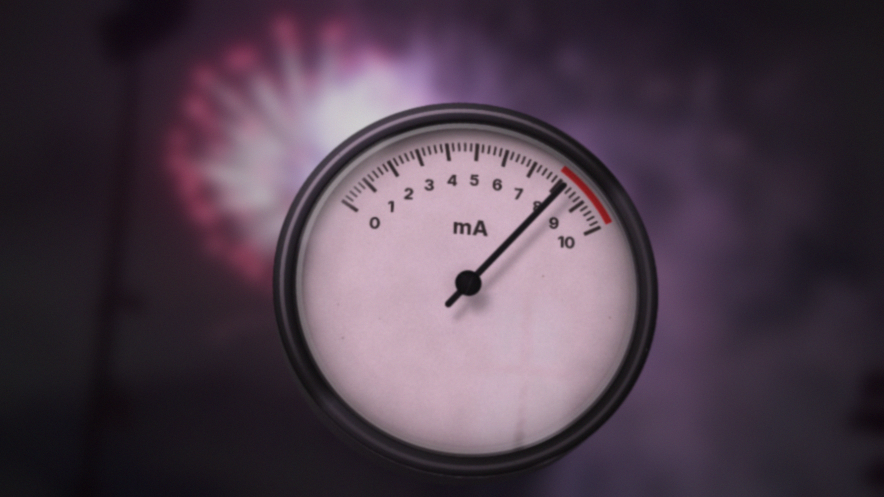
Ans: 8.2 mA
